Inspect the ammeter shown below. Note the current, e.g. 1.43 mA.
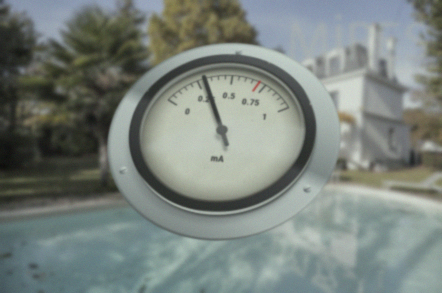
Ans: 0.3 mA
